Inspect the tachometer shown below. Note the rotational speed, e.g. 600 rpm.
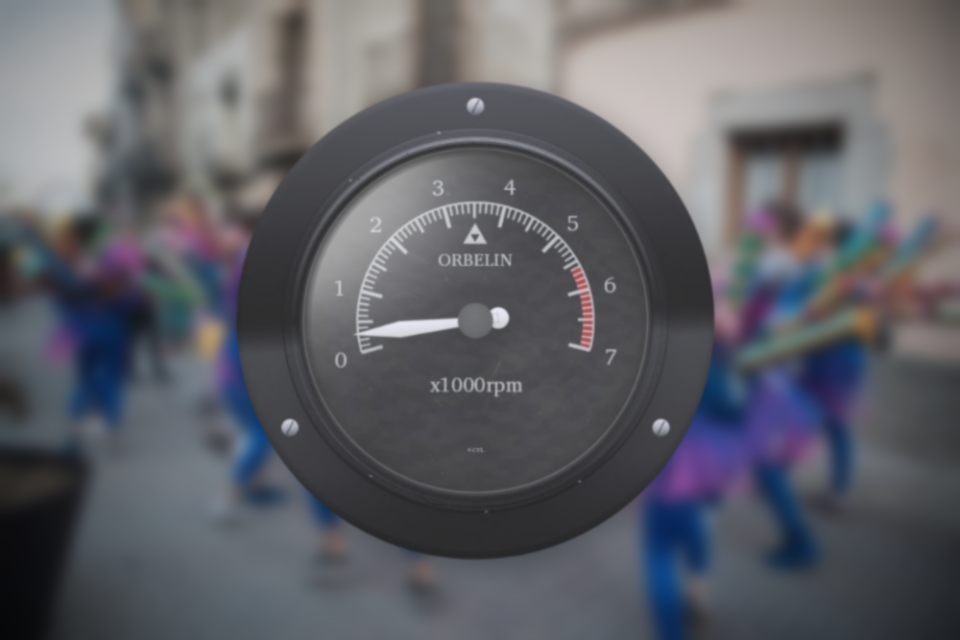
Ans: 300 rpm
